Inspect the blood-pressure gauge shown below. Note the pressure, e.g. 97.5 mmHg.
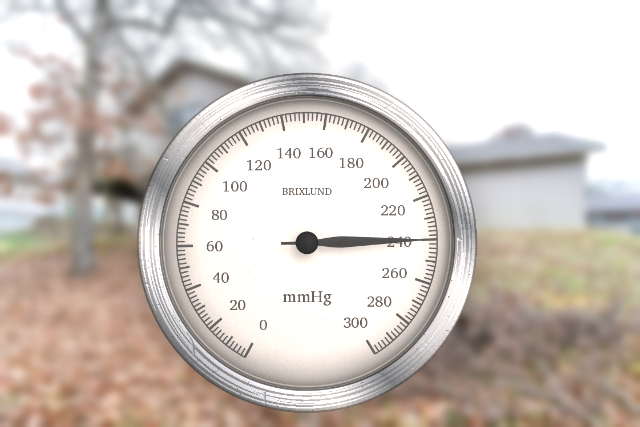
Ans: 240 mmHg
